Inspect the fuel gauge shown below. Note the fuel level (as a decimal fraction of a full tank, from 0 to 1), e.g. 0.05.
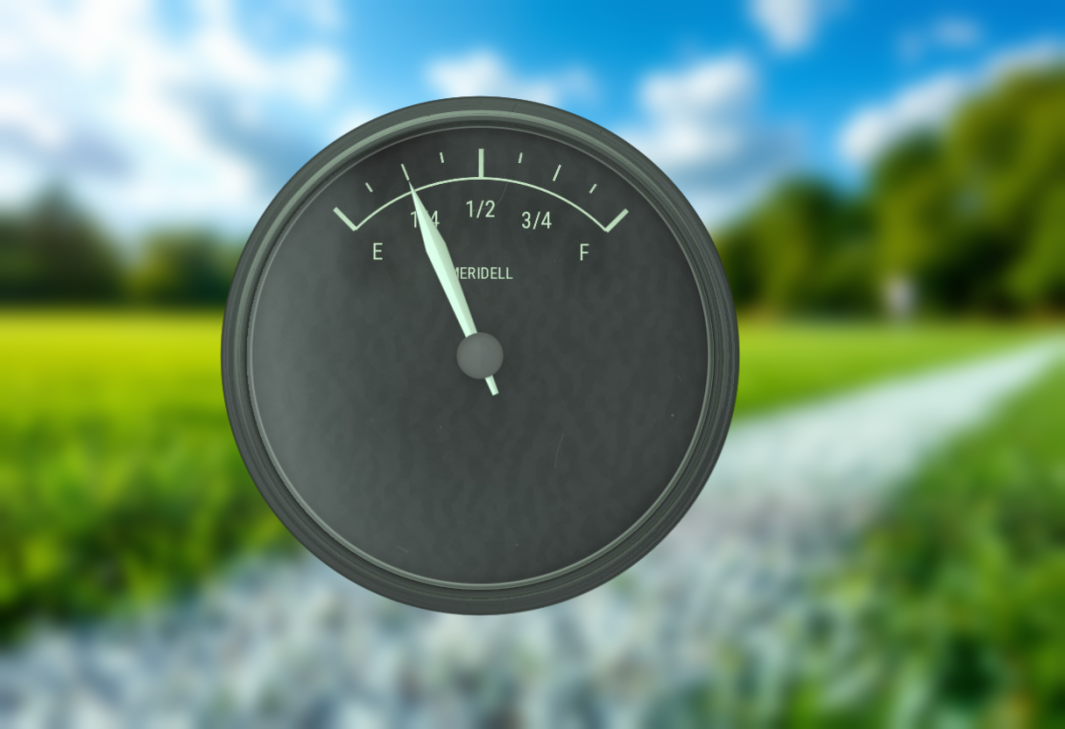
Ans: 0.25
